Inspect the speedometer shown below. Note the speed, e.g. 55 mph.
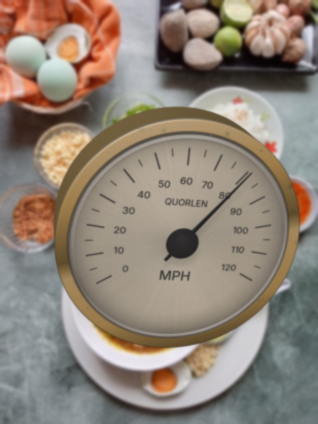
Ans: 80 mph
